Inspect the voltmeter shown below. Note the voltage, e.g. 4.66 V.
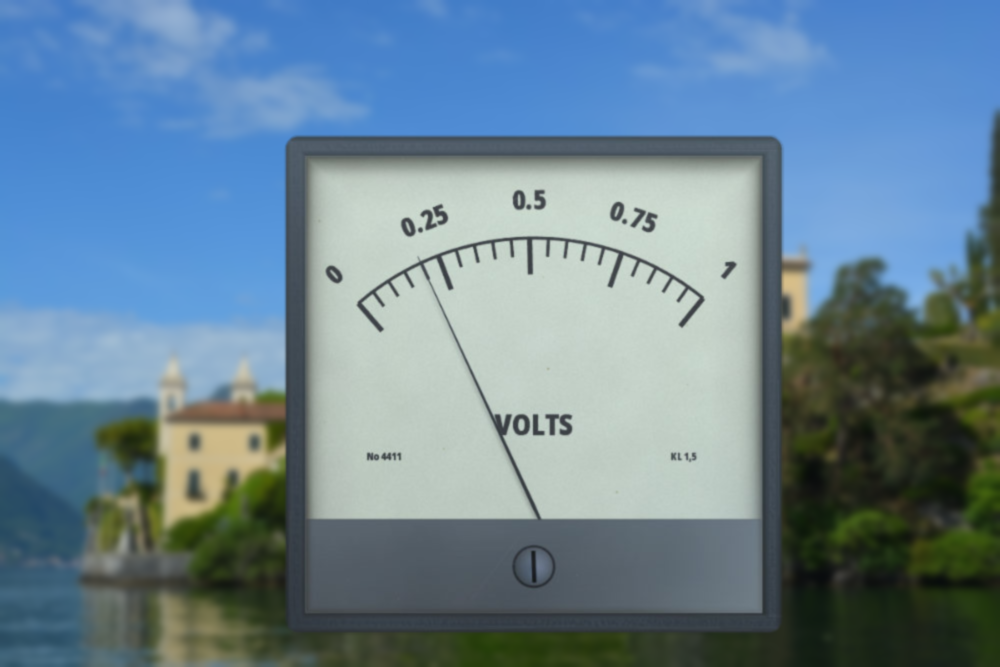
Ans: 0.2 V
